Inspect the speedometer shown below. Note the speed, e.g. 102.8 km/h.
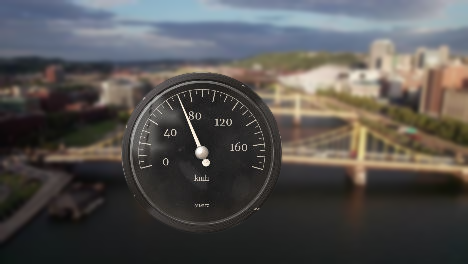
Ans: 70 km/h
